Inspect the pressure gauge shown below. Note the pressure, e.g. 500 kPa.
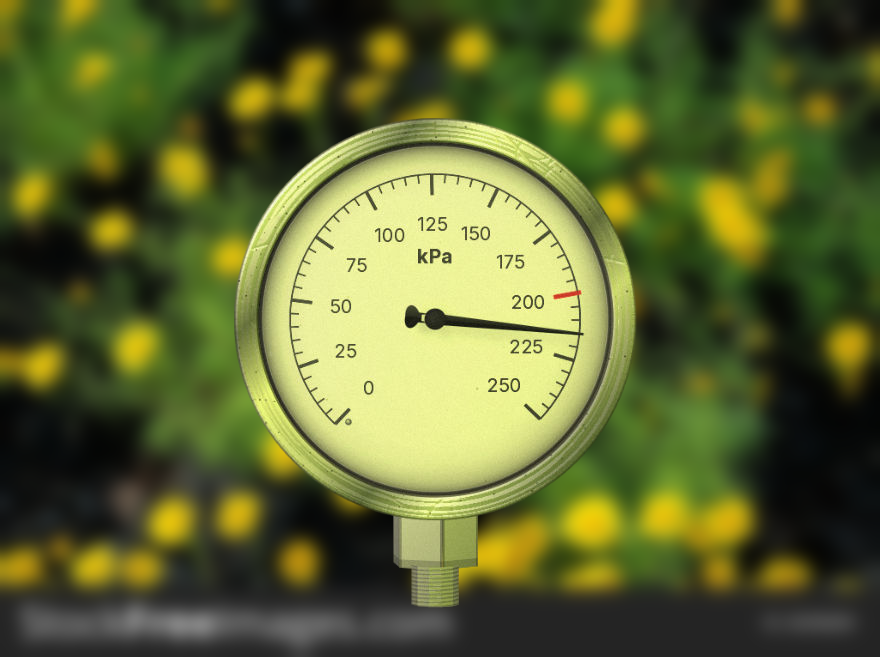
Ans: 215 kPa
